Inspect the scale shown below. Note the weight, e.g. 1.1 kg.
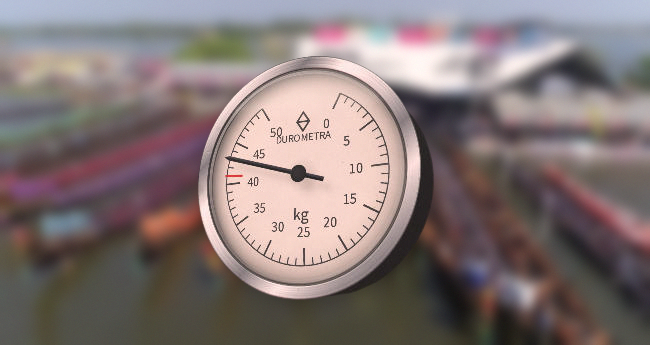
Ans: 43 kg
